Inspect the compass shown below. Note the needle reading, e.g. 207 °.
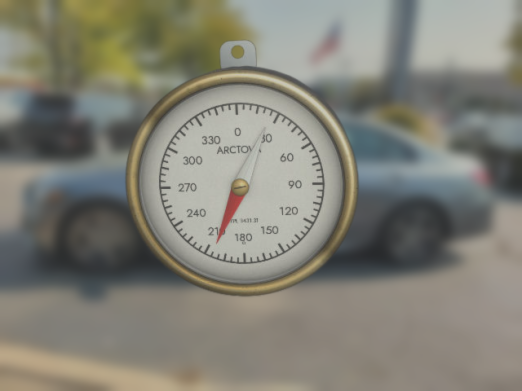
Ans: 205 °
